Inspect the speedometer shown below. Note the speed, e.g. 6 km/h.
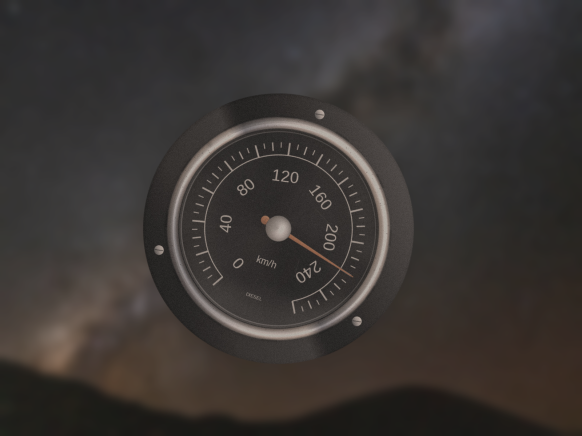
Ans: 220 km/h
